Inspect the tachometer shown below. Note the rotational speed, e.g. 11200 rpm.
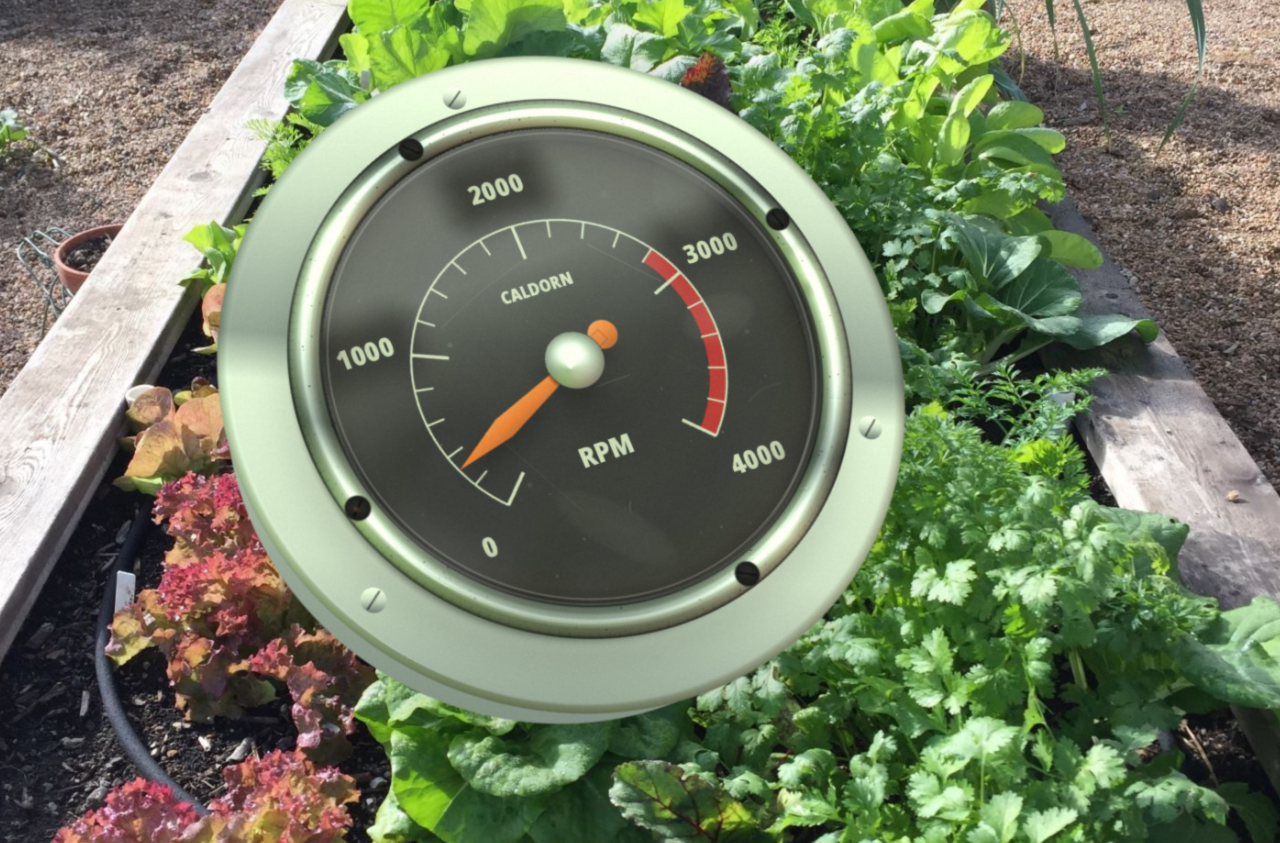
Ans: 300 rpm
